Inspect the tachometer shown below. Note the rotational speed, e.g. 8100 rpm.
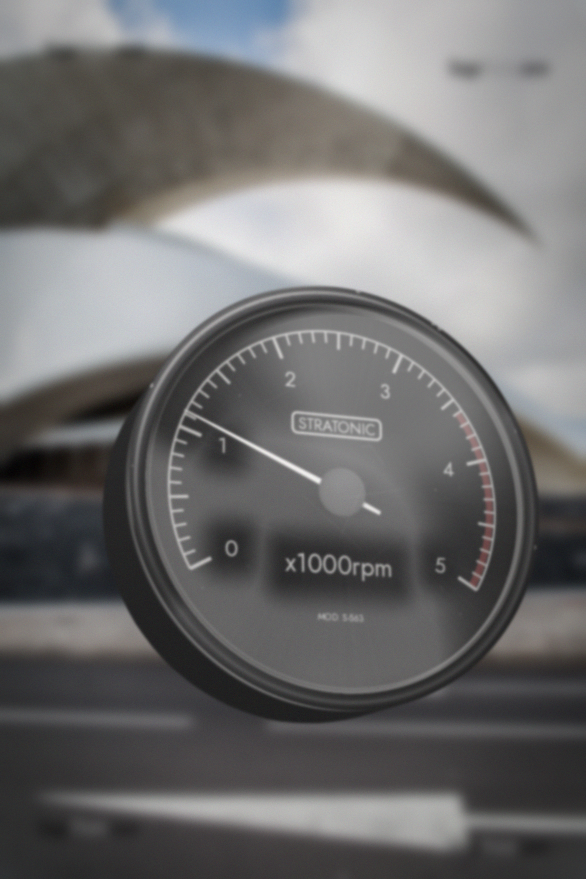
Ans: 1100 rpm
